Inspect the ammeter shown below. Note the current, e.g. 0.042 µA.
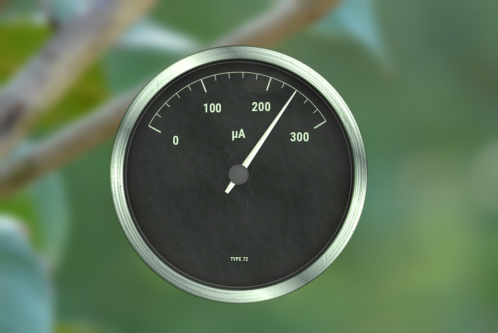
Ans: 240 µA
